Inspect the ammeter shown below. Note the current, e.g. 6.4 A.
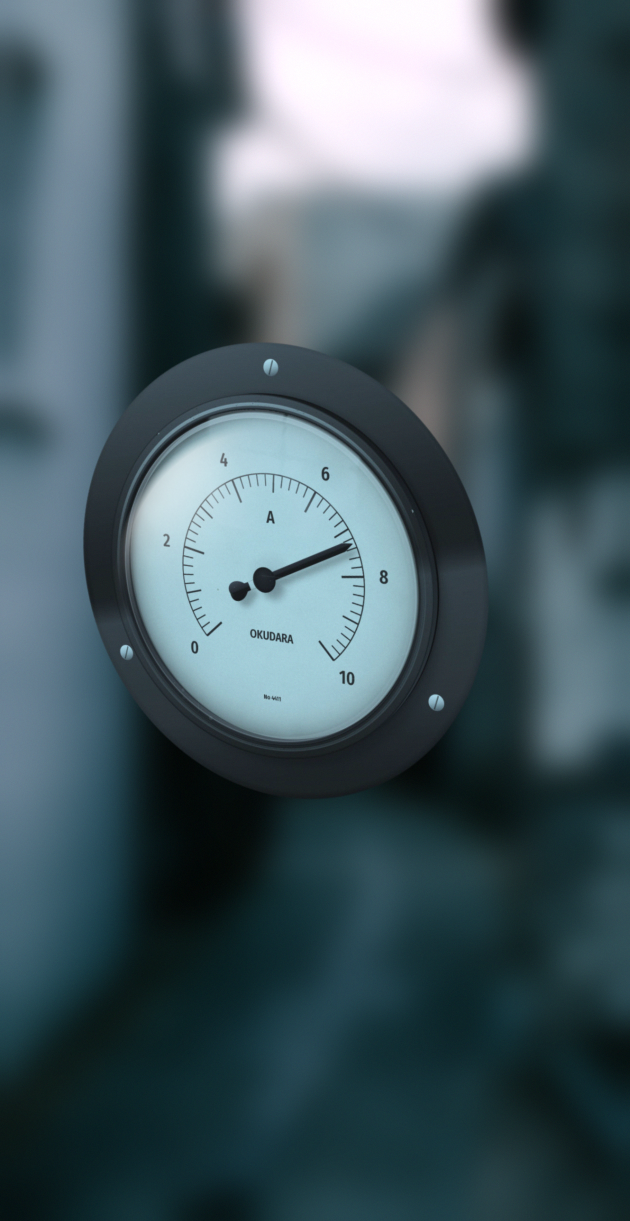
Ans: 7.3 A
